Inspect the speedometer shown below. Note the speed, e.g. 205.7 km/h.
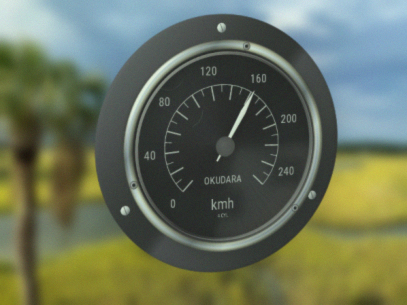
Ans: 160 km/h
